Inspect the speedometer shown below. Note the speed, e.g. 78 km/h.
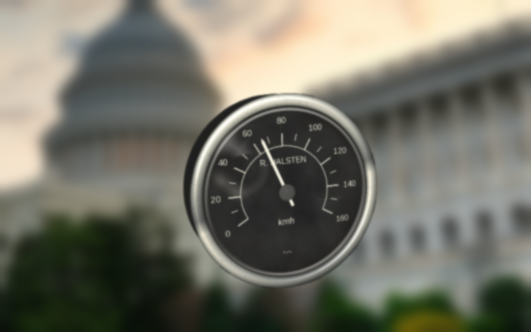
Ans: 65 km/h
